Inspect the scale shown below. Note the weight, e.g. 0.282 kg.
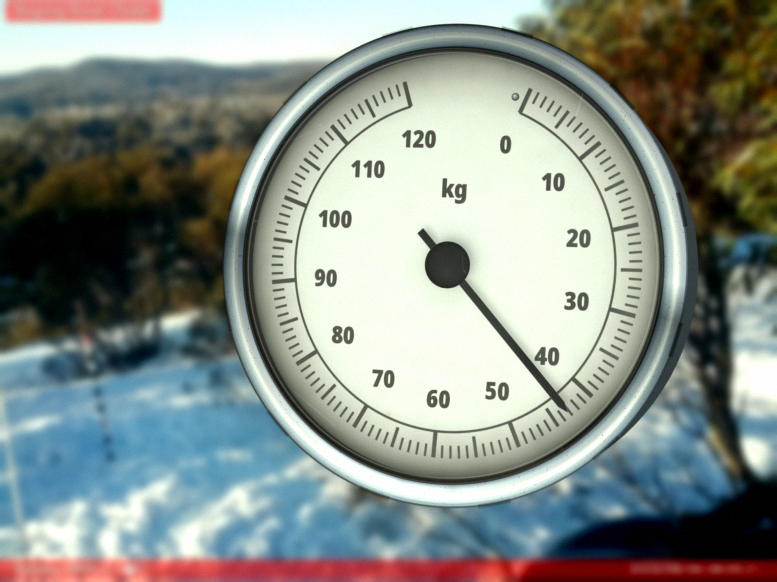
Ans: 43 kg
